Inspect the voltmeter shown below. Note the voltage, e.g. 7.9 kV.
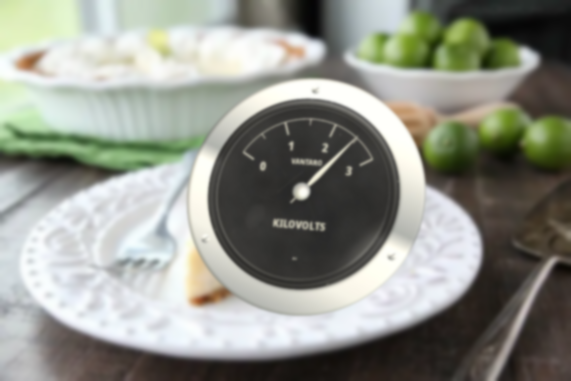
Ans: 2.5 kV
